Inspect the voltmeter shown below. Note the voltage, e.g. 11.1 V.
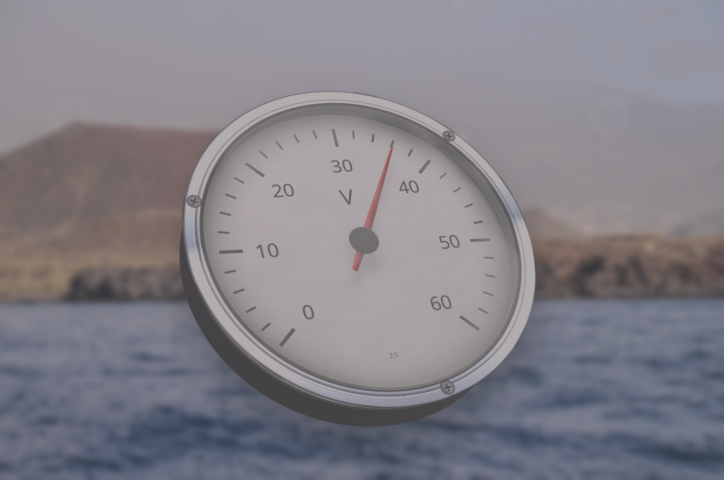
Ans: 36 V
